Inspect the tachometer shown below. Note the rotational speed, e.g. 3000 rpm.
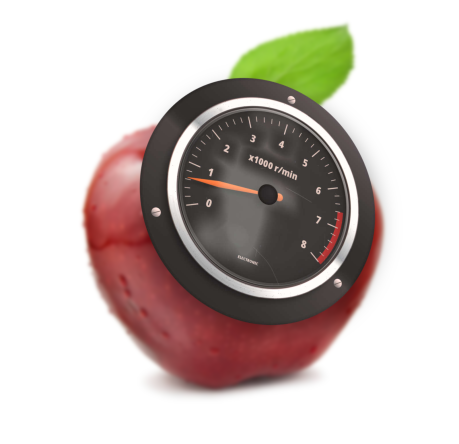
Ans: 600 rpm
